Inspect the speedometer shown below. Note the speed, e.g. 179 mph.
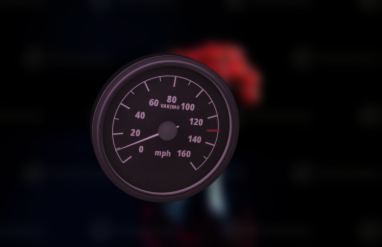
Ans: 10 mph
